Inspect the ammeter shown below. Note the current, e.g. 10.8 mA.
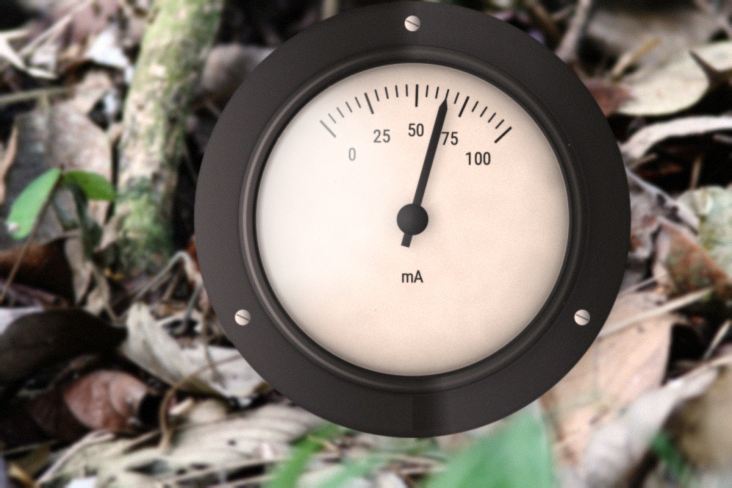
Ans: 65 mA
